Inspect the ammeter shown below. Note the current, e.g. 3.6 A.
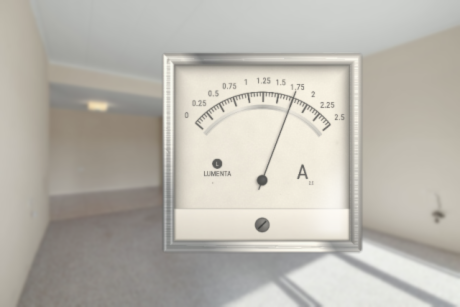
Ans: 1.75 A
